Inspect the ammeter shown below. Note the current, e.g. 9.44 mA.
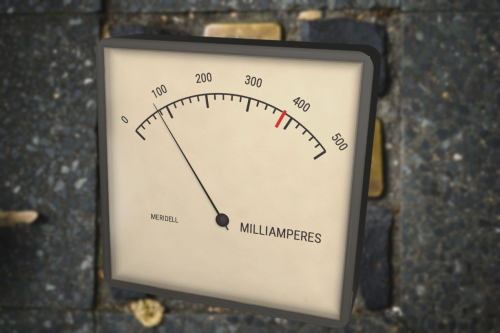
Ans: 80 mA
